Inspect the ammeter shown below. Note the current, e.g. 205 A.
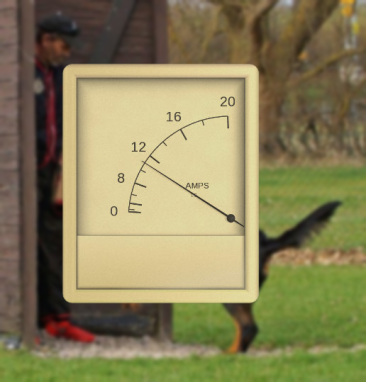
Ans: 11 A
